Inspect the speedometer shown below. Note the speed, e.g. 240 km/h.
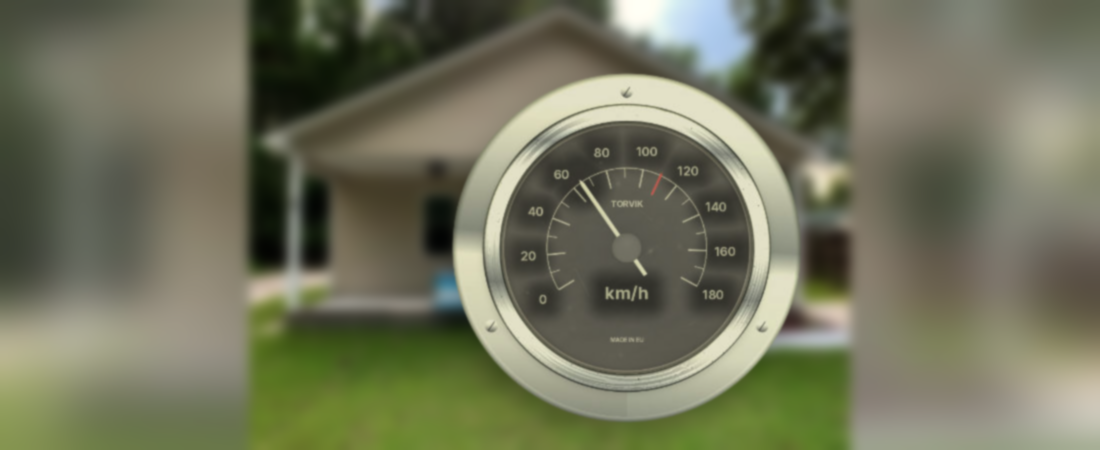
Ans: 65 km/h
